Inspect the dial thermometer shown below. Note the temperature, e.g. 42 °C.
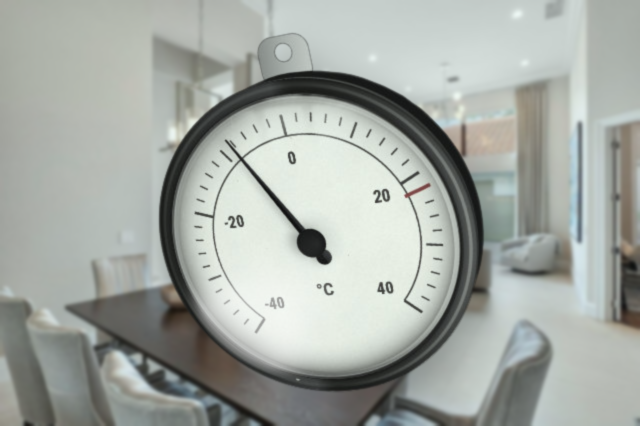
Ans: -8 °C
